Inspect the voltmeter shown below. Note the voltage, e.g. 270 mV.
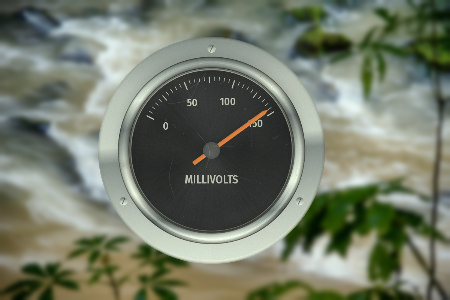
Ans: 145 mV
